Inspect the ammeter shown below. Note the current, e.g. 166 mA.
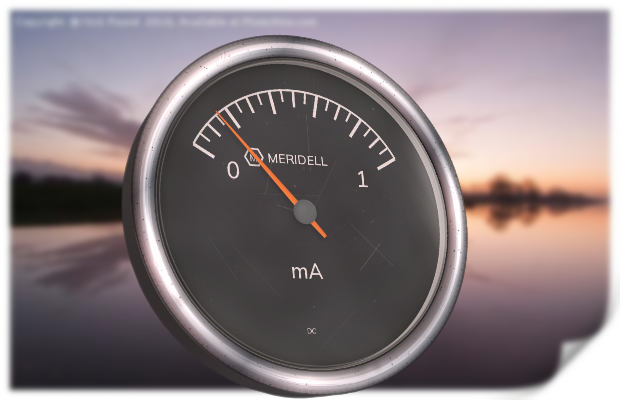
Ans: 0.15 mA
